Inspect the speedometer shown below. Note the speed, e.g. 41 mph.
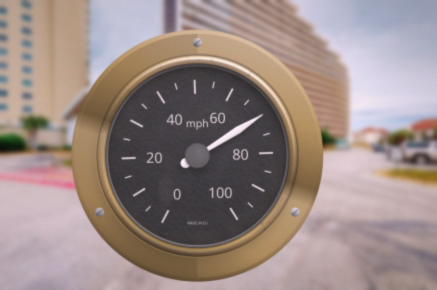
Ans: 70 mph
